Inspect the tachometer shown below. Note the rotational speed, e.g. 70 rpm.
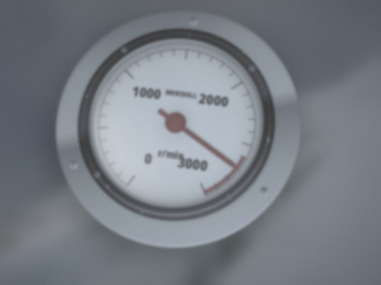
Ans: 2700 rpm
